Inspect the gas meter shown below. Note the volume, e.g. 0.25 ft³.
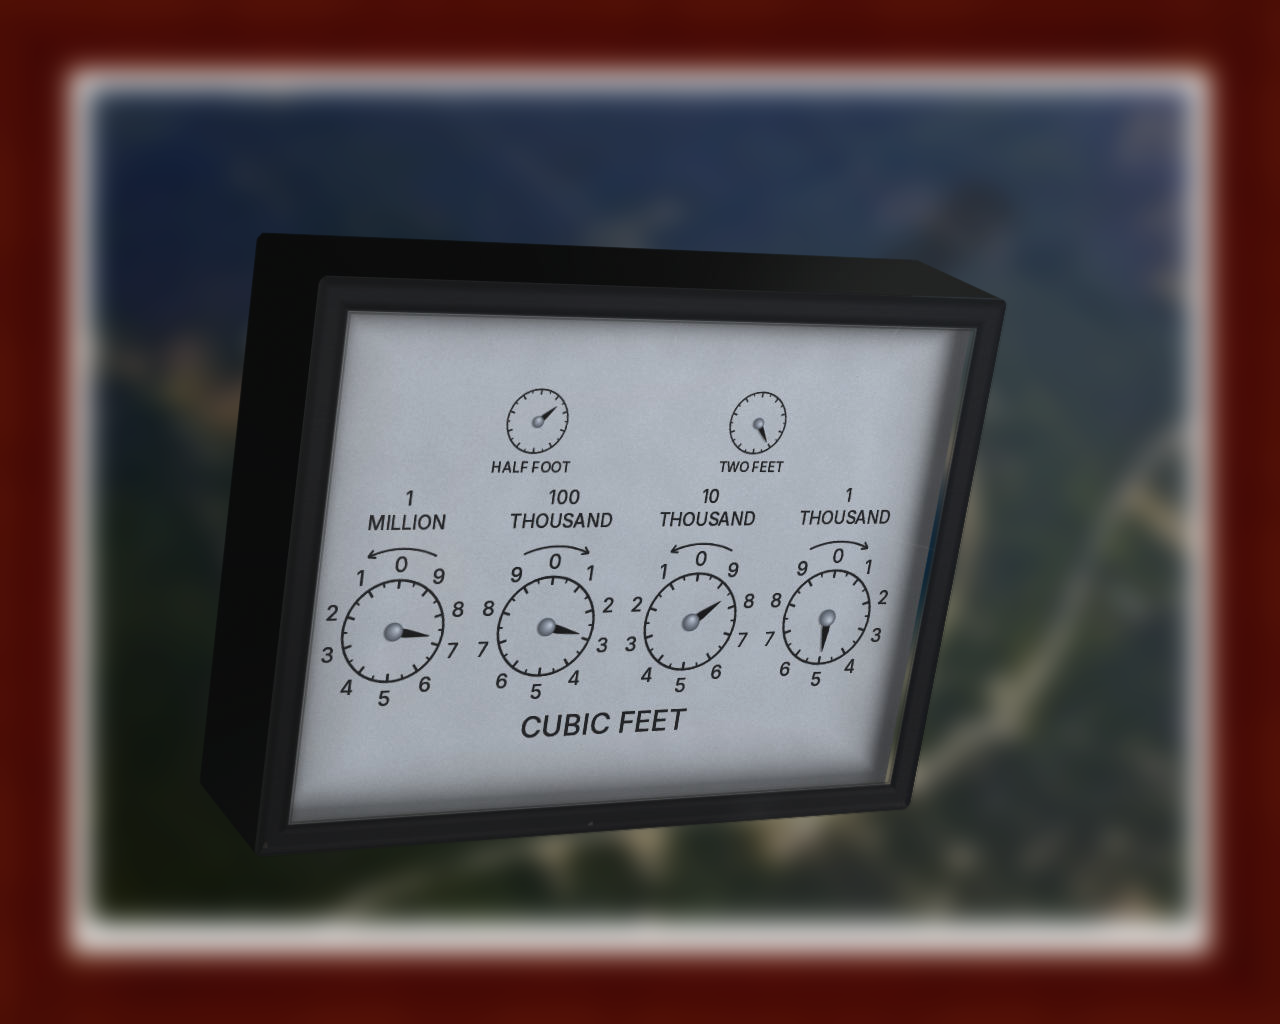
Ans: 728500 ft³
